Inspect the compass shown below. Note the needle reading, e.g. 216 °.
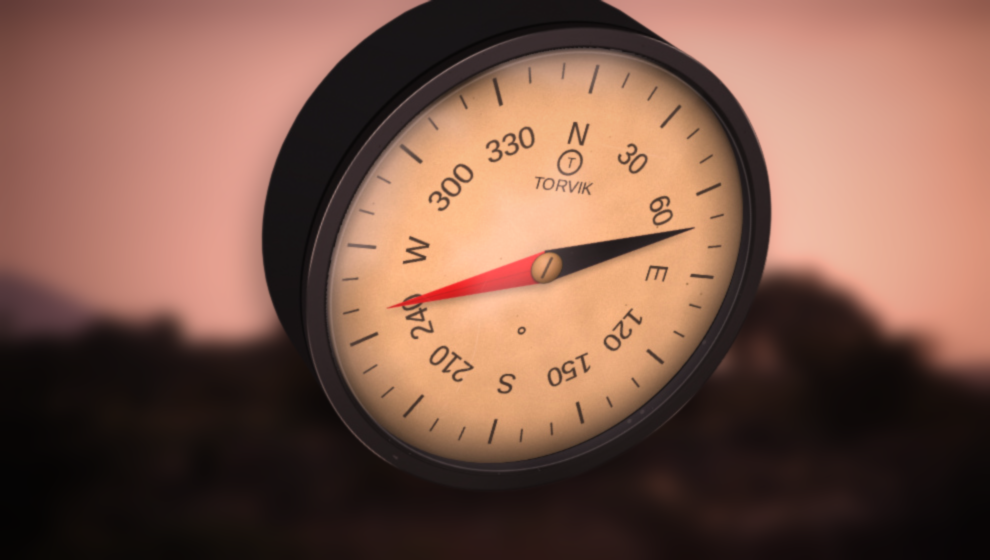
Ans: 250 °
